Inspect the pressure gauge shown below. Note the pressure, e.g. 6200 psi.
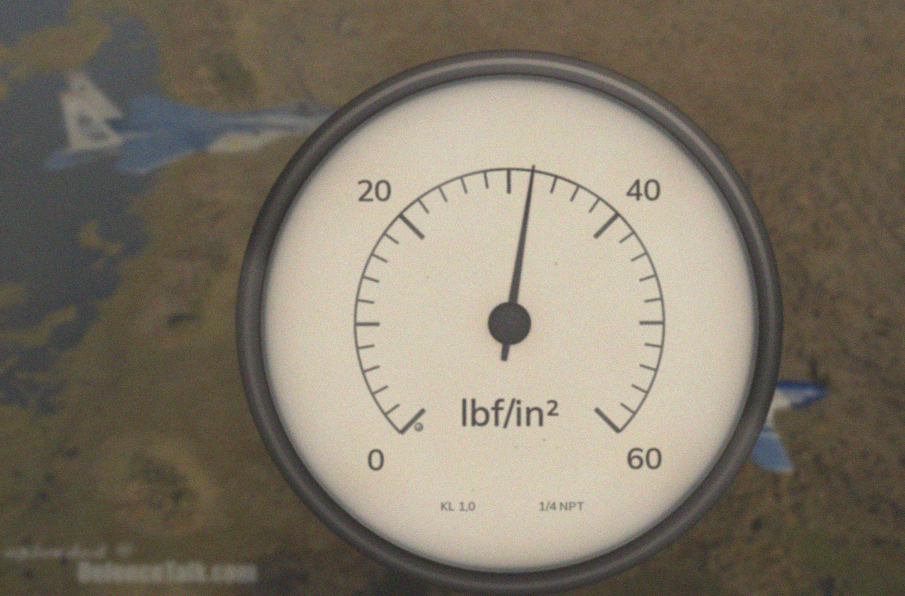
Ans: 32 psi
